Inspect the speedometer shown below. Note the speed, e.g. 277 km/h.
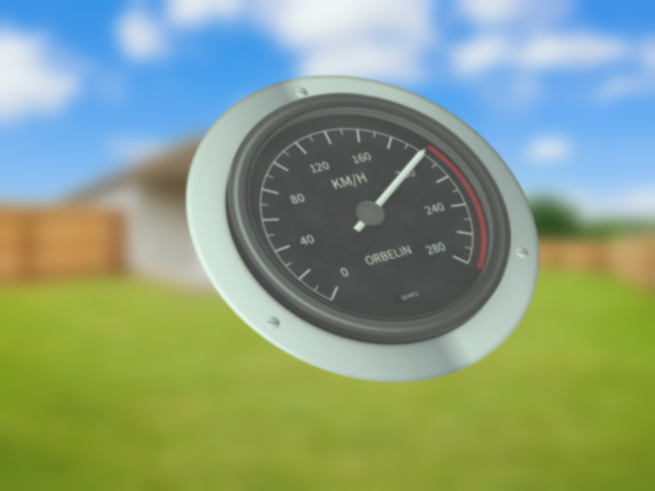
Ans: 200 km/h
